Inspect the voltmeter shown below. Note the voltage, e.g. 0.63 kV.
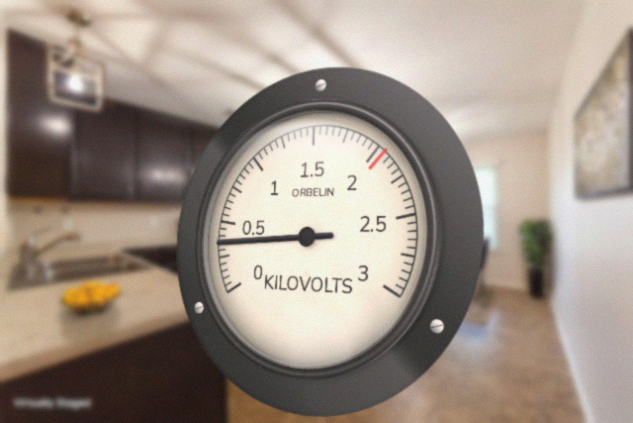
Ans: 0.35 kV
